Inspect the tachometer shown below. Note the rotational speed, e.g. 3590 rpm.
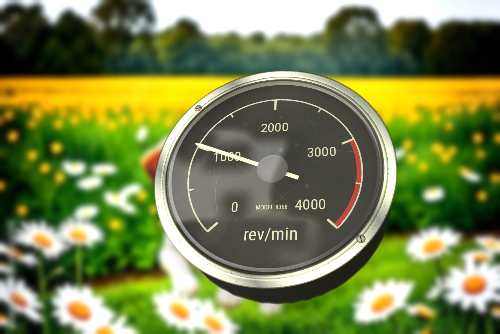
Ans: 1000 rpm
